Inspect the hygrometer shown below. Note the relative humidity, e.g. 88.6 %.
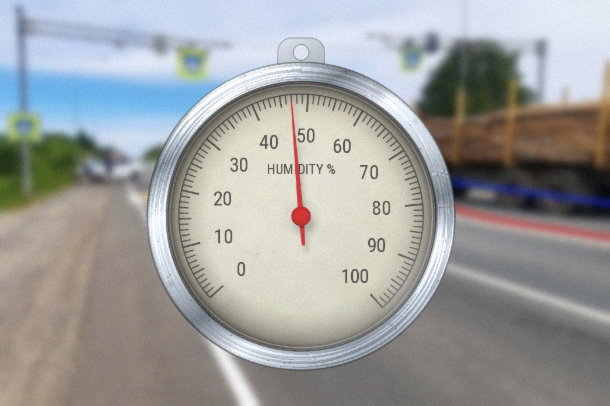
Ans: 47 %
